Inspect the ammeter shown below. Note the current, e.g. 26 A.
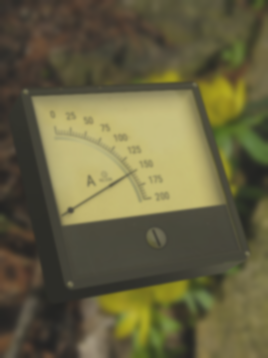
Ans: 150 A
